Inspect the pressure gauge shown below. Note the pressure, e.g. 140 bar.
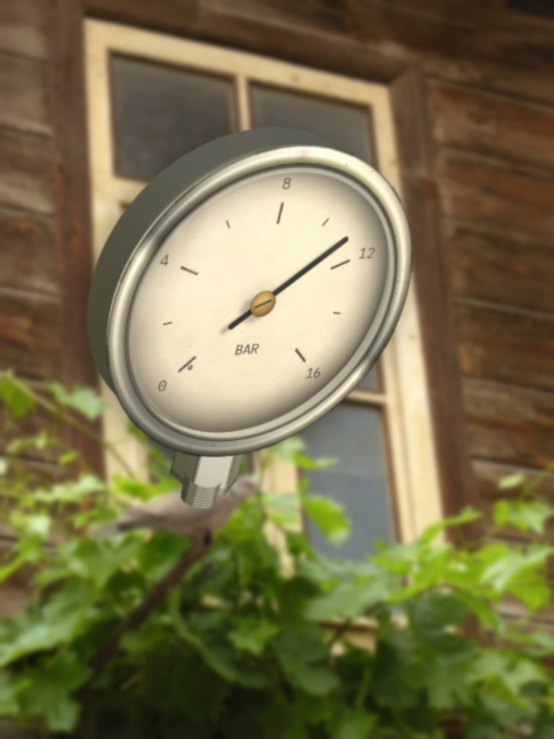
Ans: 11 bar
